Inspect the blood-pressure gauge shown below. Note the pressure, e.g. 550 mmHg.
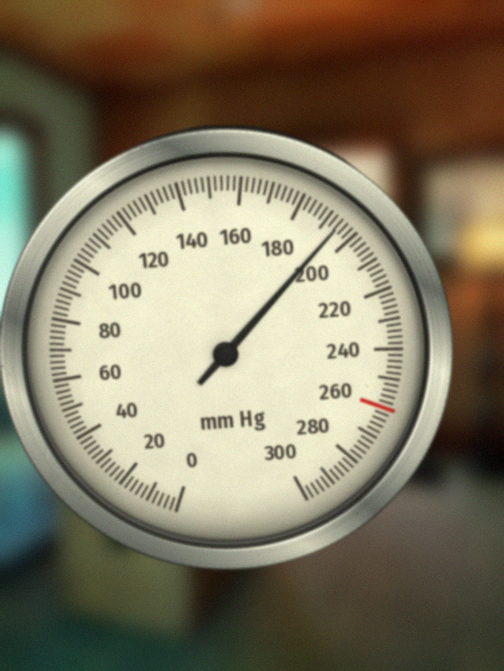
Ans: 194 mmHg
